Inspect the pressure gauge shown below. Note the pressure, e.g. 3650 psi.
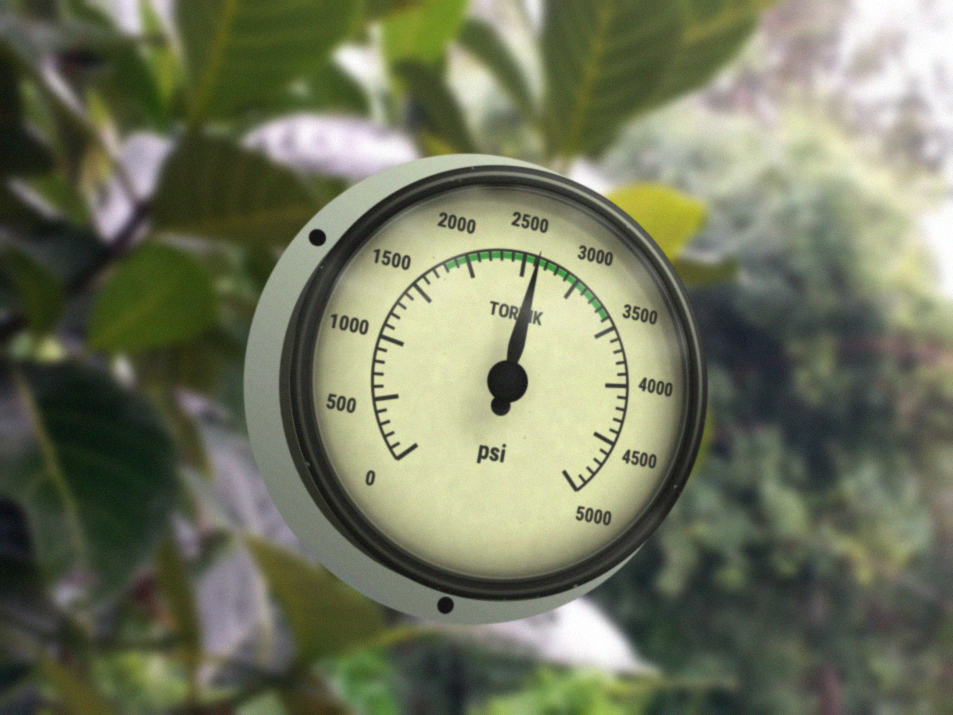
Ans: 2600 psi
